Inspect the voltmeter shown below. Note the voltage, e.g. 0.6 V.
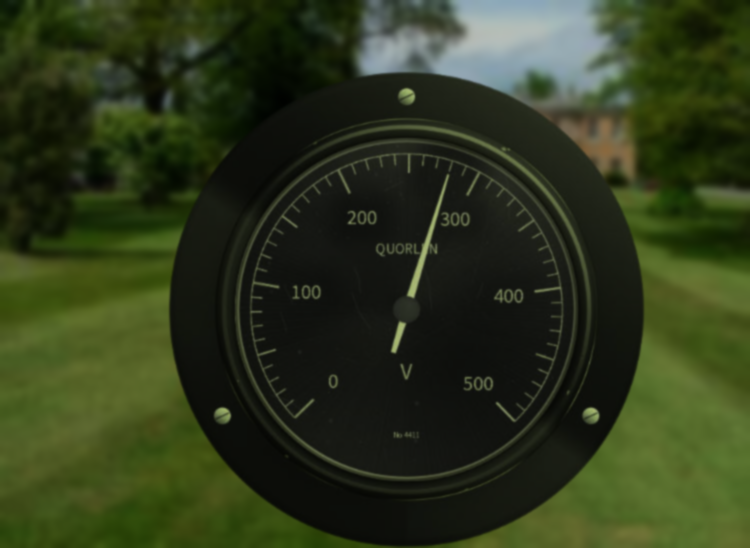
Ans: 280 V
